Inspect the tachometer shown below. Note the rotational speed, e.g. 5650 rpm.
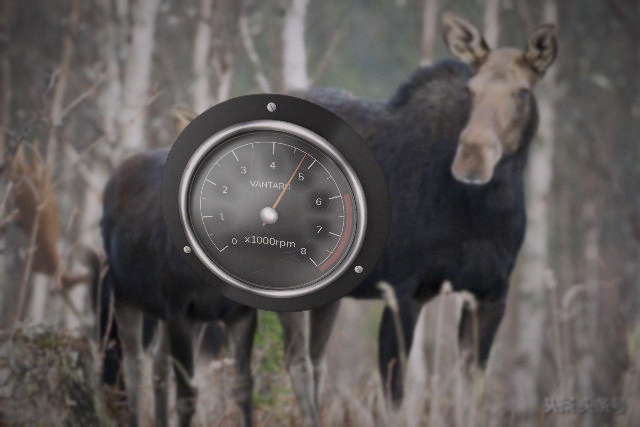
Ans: 4750 rpm
